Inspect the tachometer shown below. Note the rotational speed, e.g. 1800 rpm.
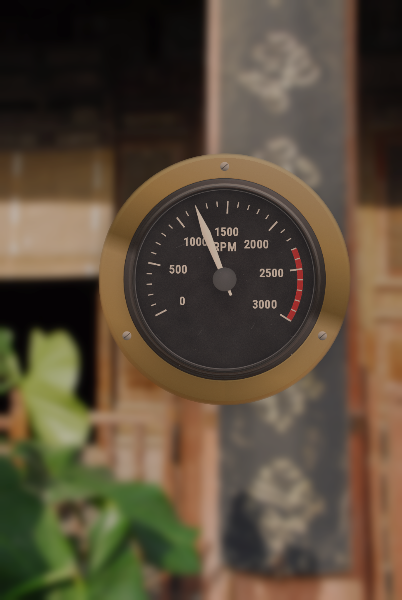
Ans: 1200 rpm
